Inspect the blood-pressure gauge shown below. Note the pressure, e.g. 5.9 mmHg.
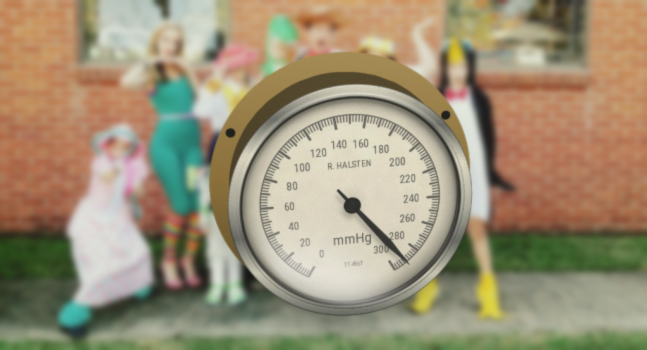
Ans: 290 mmHg
